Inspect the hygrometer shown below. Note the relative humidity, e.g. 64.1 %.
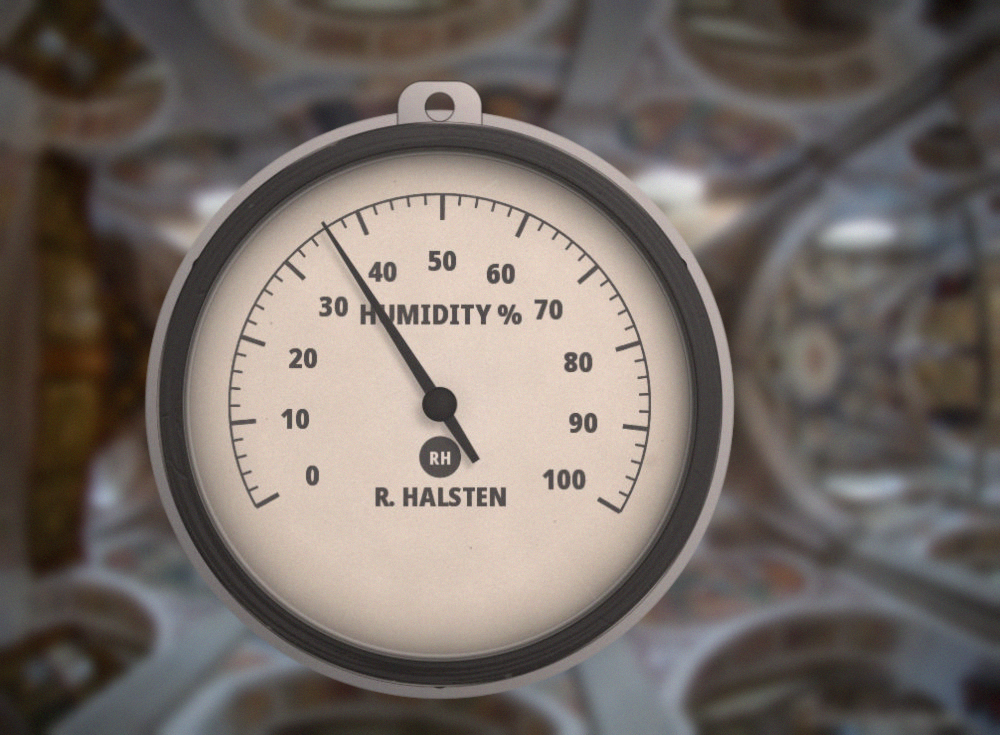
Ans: 36 %
